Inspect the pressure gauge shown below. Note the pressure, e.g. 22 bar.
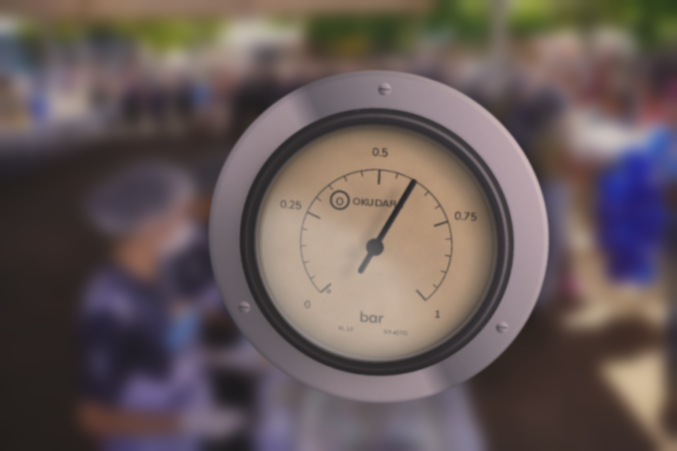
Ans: 0.6 bar
